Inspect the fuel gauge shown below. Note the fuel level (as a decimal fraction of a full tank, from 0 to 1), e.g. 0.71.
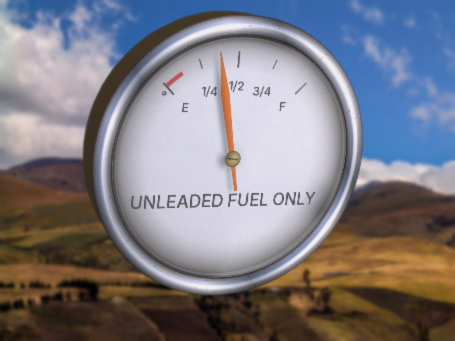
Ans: 0.375
